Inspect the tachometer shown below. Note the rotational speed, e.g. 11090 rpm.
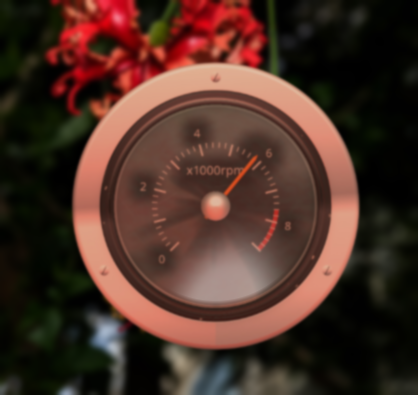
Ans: 5800 rpm
